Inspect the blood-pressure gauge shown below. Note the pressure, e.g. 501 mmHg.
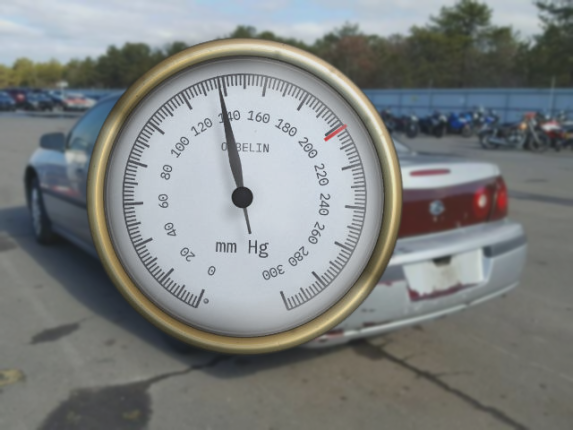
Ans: 138 mmHg
